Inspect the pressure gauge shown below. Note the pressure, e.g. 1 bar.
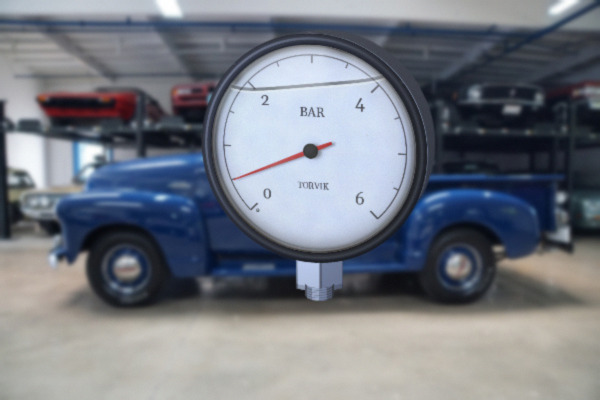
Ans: 0.5 bar
